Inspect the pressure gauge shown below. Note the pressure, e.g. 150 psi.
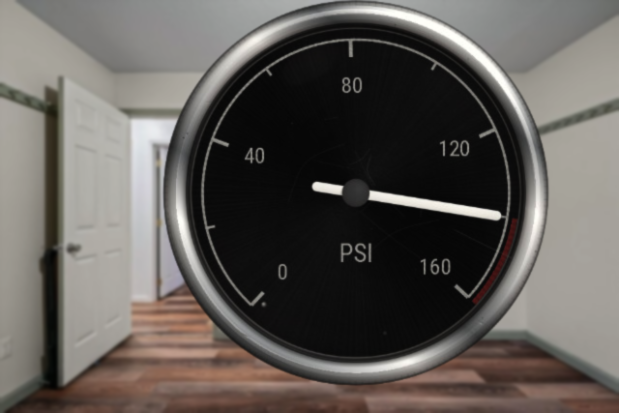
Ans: 140 psi
